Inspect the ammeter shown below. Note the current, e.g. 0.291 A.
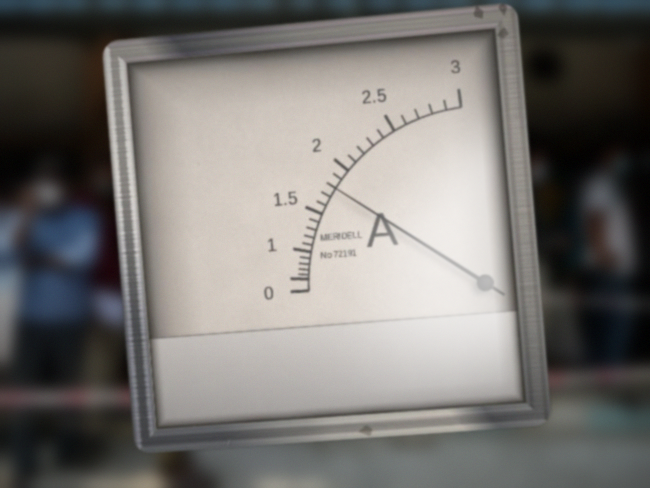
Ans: 1.8 A
